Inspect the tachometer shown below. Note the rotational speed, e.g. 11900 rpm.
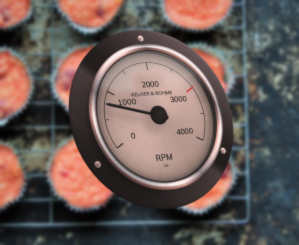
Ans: 750 rpm
